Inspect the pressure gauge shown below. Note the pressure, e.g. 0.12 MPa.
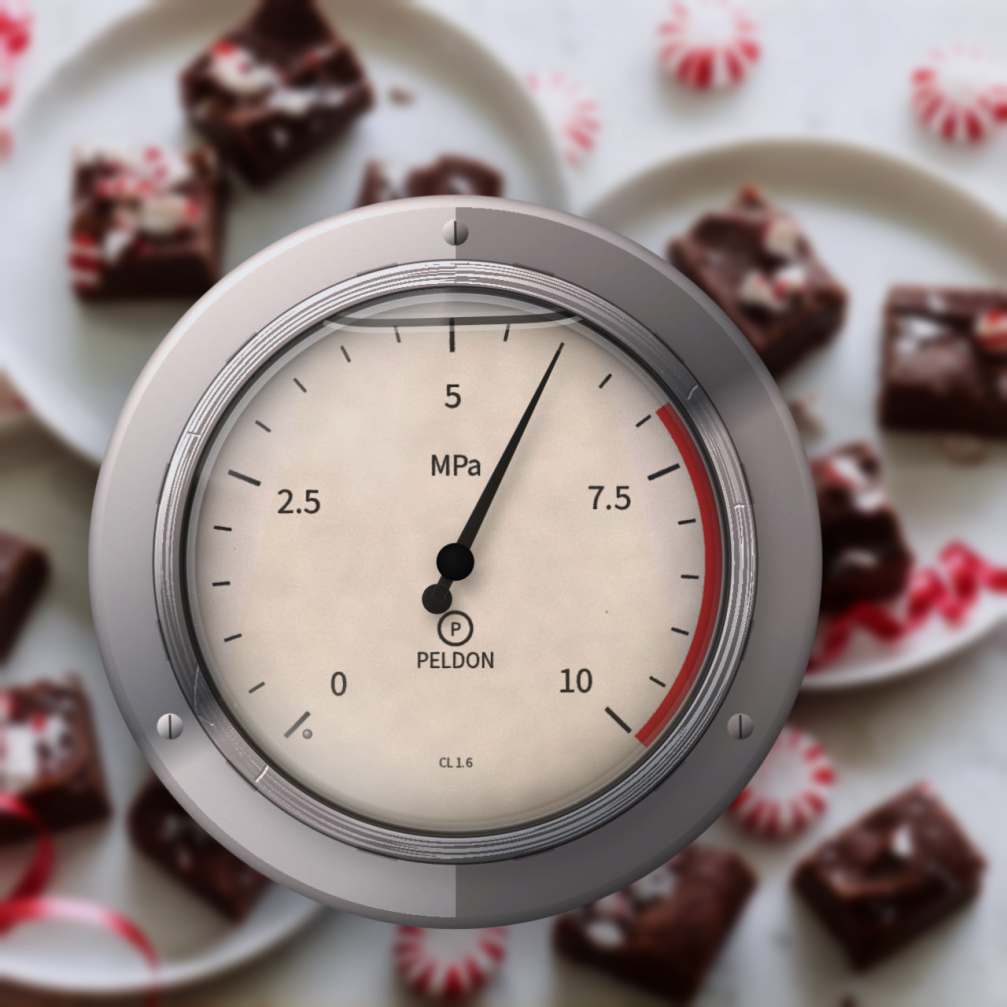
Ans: 6 MPa
